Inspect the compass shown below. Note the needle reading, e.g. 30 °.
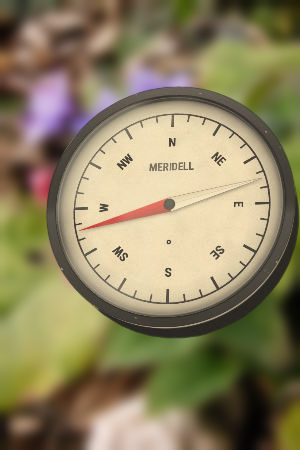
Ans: 255 °
